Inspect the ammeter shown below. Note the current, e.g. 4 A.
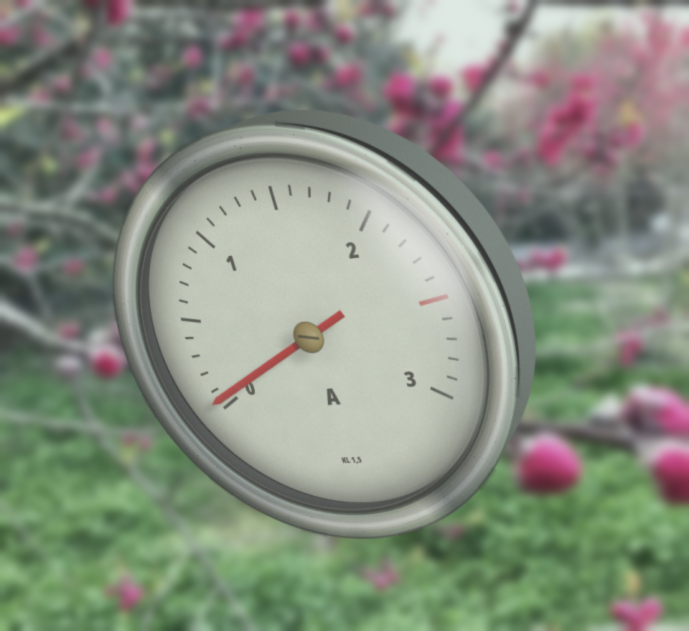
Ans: 0.05 A
